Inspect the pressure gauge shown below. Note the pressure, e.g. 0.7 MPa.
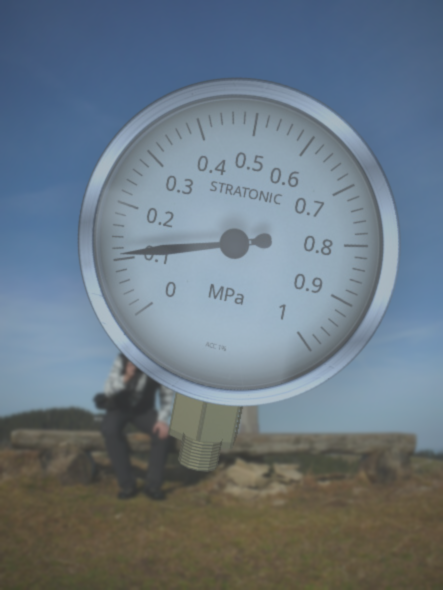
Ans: 0.11 MPa
